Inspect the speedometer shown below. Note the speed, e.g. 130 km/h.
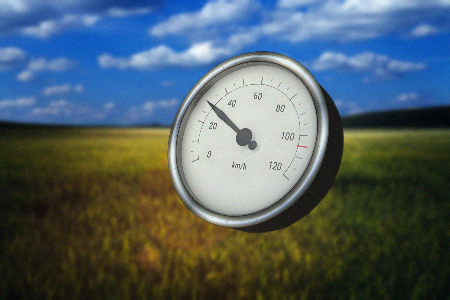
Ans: 30 km/h
